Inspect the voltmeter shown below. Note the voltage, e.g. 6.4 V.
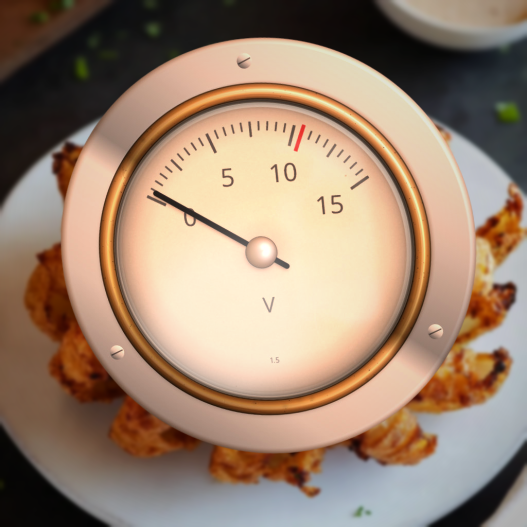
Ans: 0.5 V
